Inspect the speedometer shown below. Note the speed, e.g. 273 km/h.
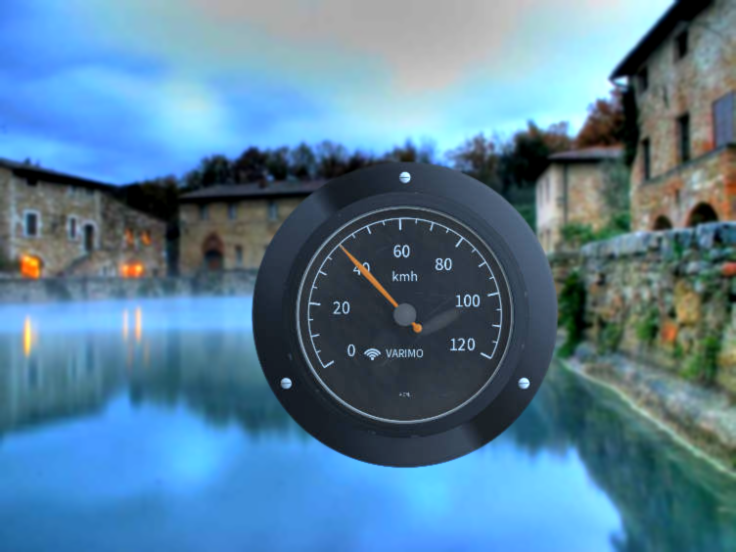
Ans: 40 km/h
